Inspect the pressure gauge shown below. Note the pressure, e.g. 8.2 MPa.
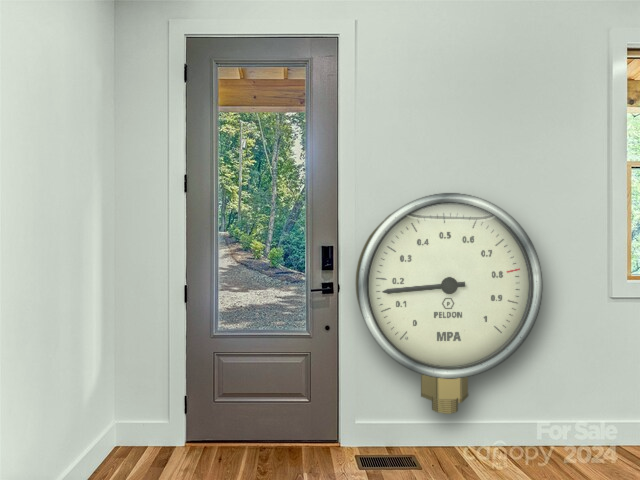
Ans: 0.16 MPa
